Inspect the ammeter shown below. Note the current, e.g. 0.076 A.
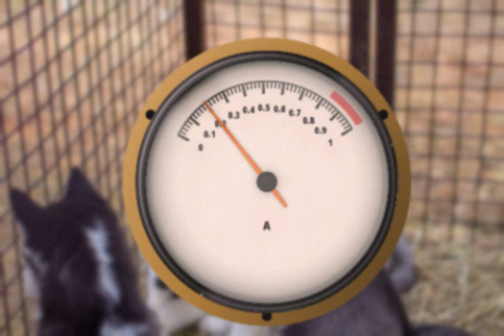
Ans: 0.2 A
